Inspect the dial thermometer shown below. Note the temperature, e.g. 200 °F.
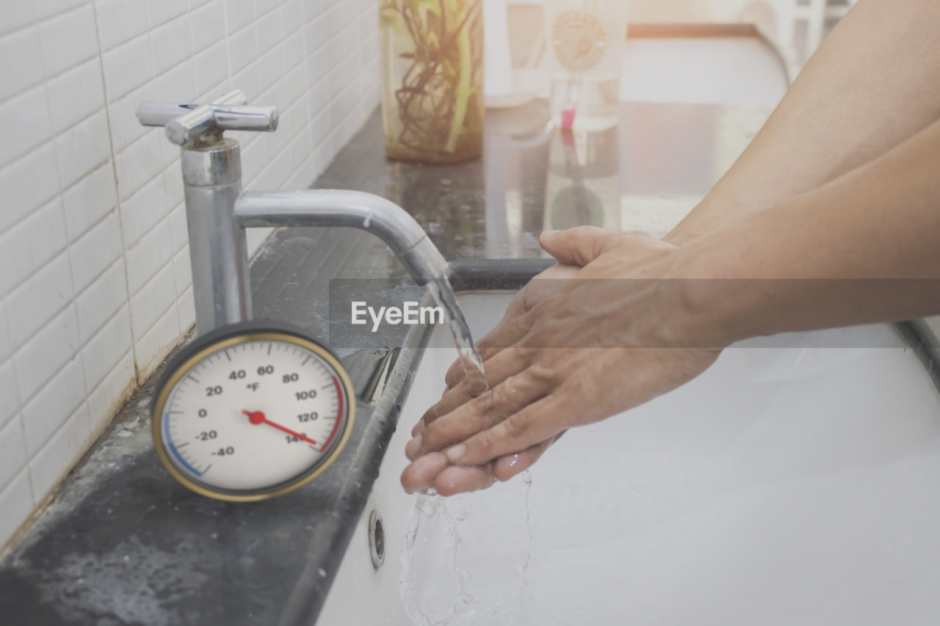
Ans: 136 °F
